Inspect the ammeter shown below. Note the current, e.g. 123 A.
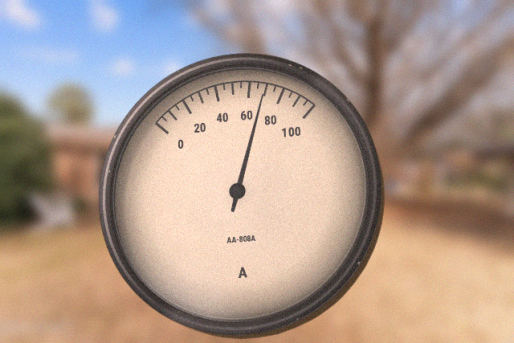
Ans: 70 A
